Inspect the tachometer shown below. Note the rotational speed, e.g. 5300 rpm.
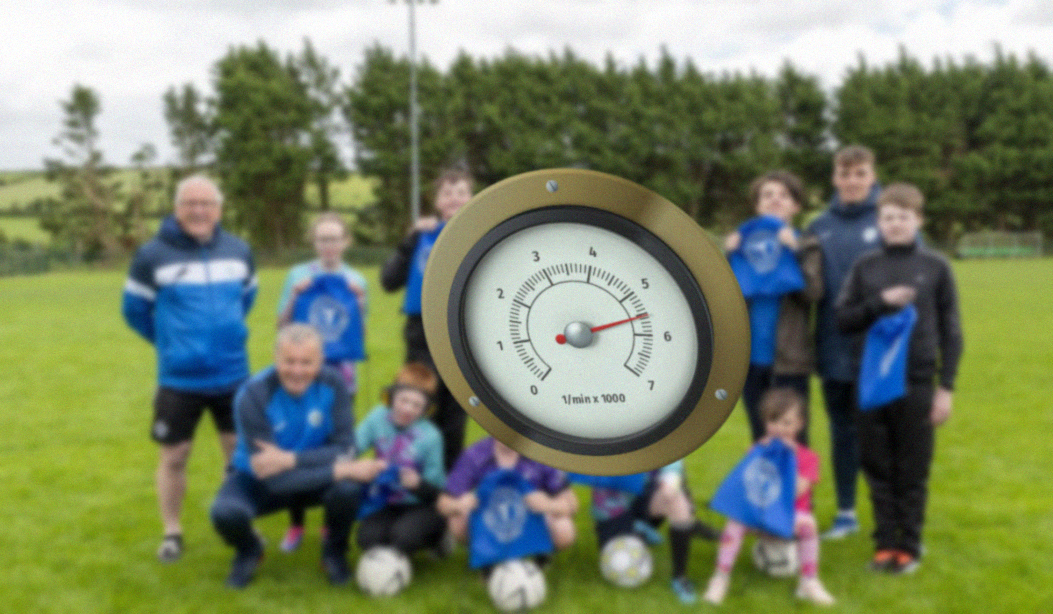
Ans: 5500 rpm
